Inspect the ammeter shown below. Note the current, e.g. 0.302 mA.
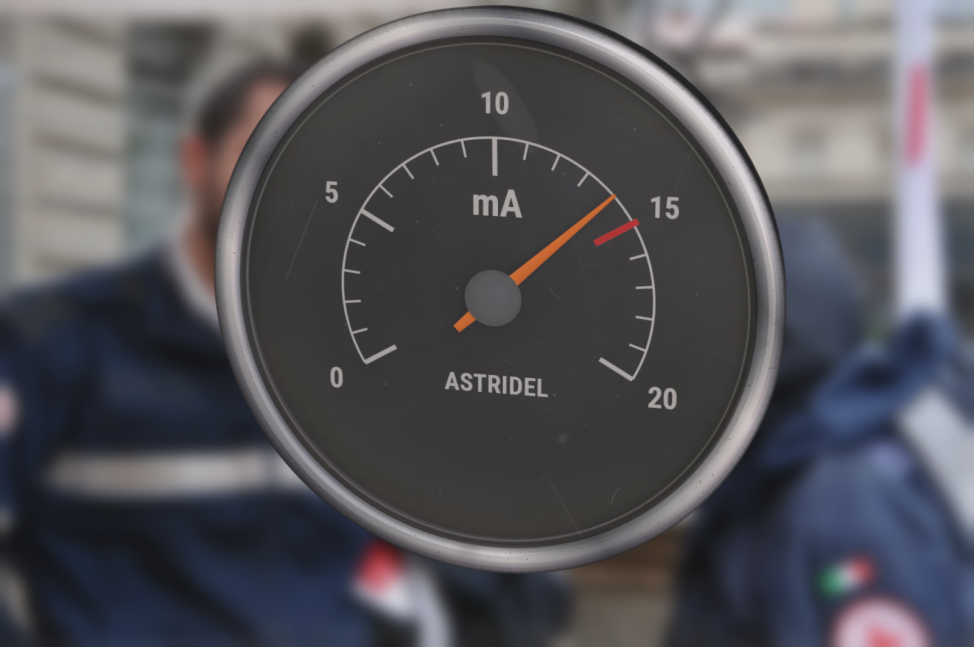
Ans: 14 mA
